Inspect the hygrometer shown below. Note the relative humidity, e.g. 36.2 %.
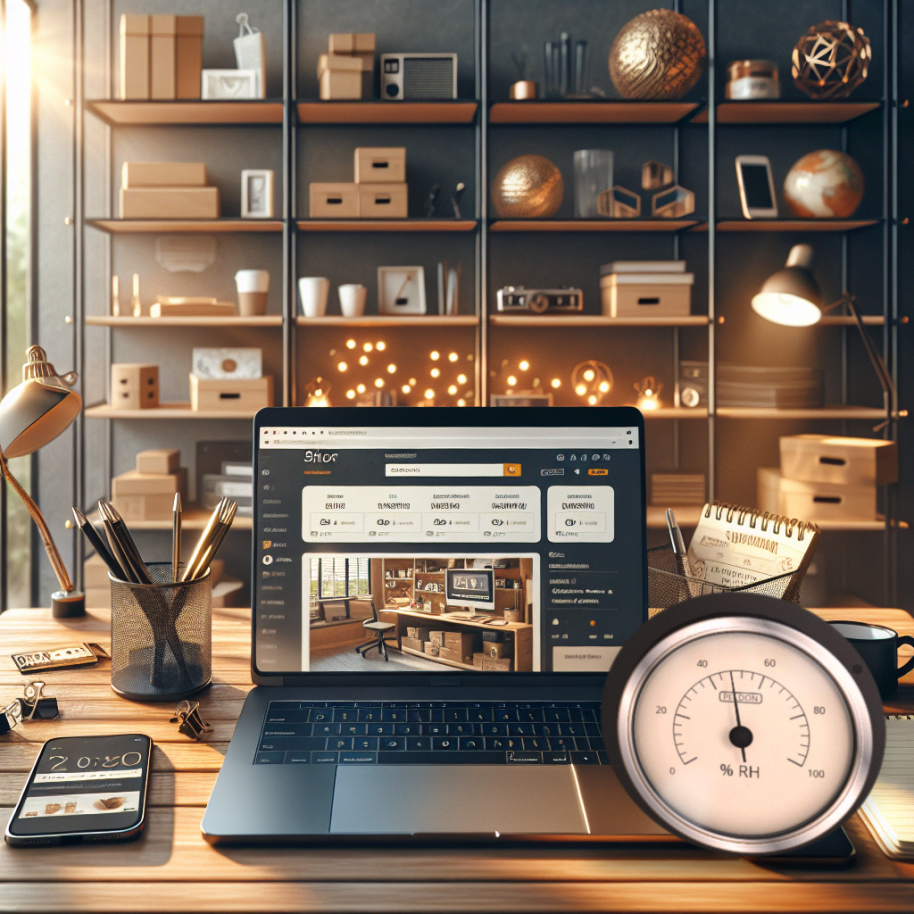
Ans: 48 %
